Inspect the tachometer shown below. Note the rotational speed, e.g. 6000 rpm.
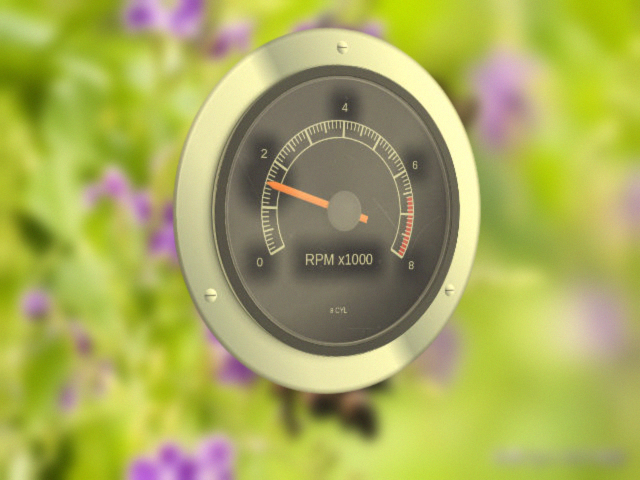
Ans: 1500 rpm
